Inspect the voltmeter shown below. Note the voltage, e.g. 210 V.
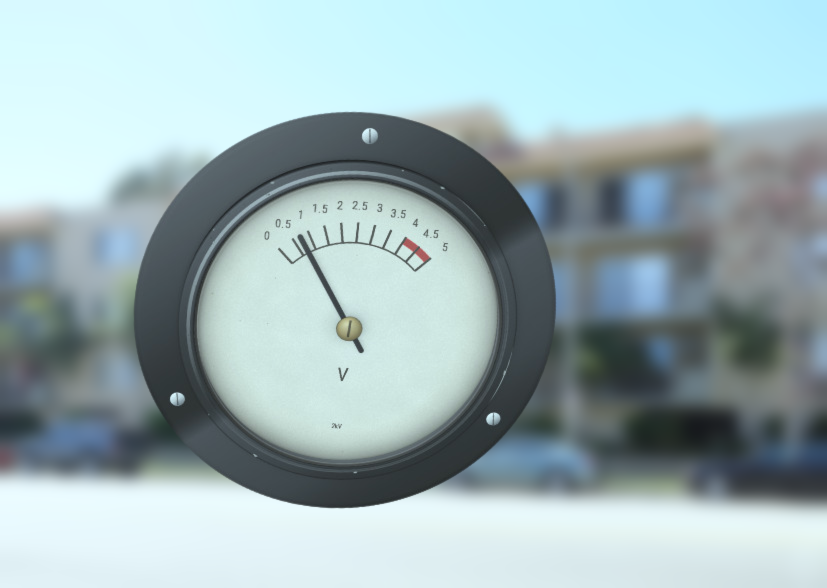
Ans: 0.75 V
